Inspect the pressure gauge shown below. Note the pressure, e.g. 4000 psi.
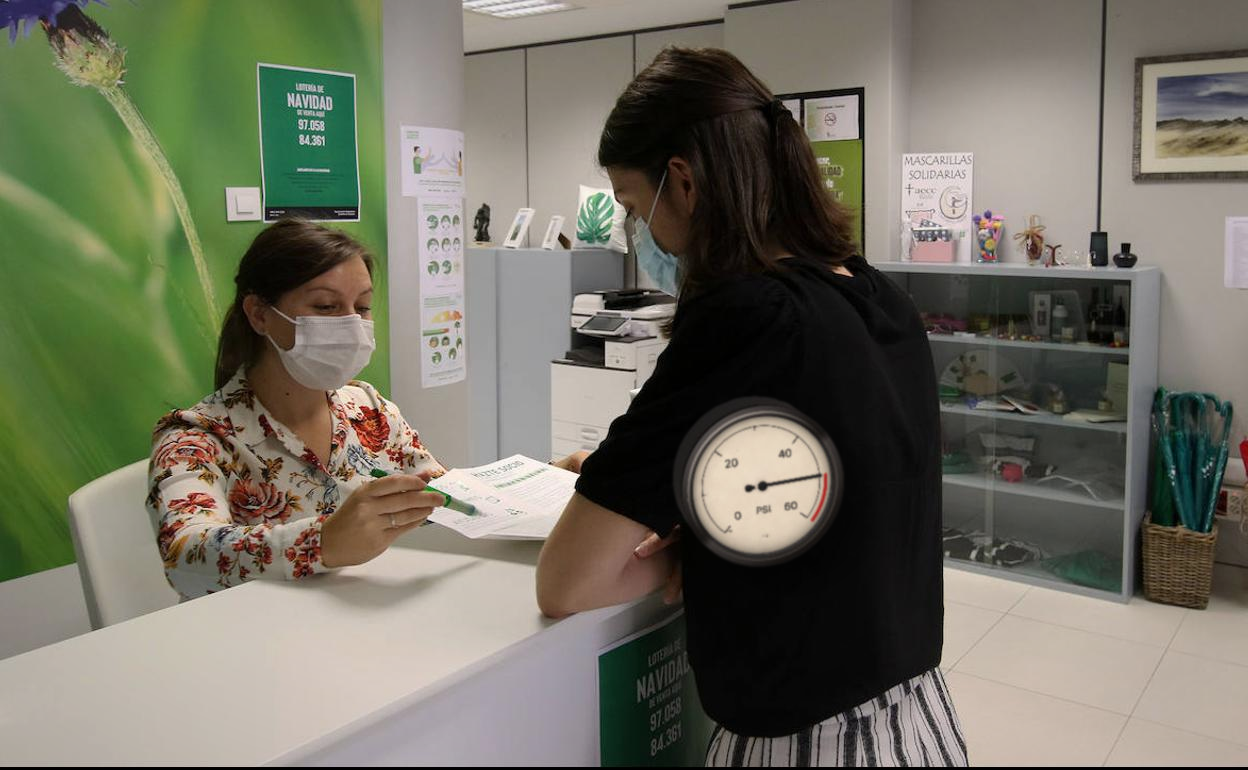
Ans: 50 psi
